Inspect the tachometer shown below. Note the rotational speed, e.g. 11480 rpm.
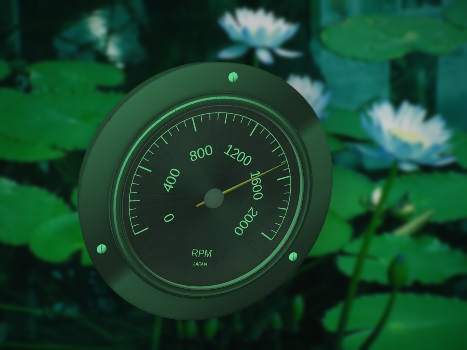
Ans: 1500 rpm
